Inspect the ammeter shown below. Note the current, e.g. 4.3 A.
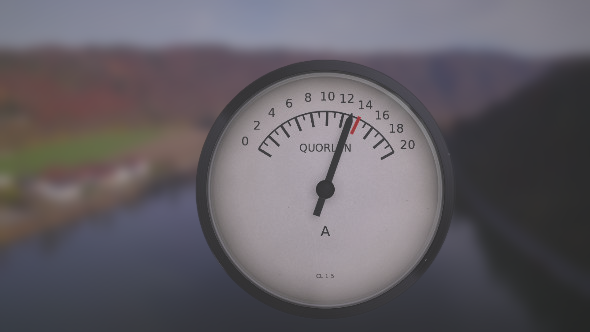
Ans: 13 A
